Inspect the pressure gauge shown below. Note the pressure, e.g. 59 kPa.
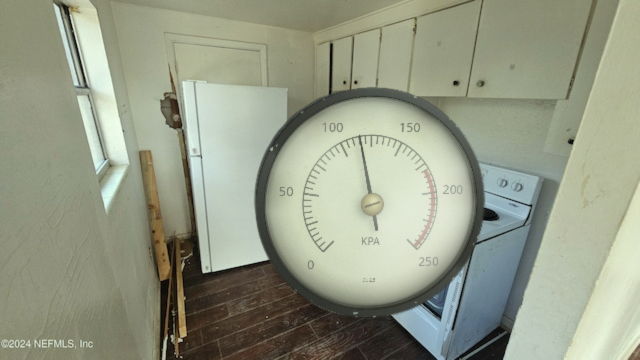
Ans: 115 kPa
